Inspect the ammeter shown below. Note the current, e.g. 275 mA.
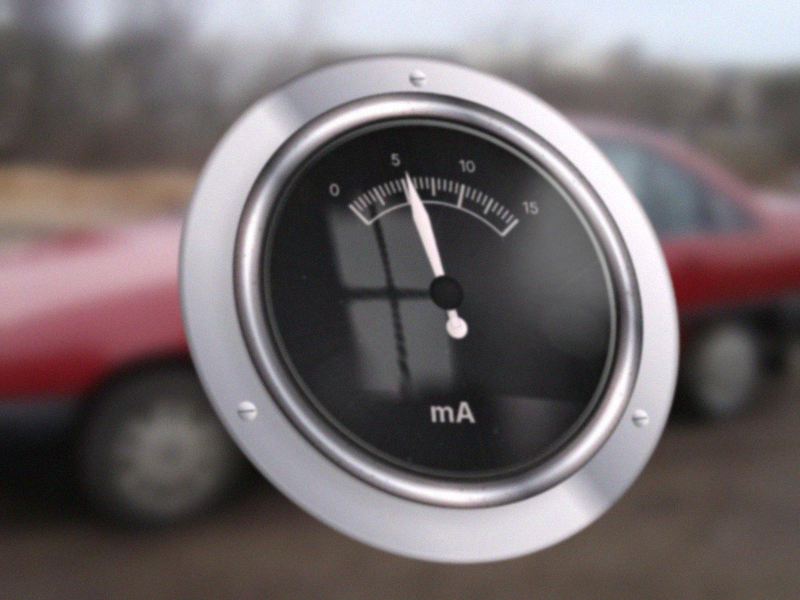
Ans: 5 mA
